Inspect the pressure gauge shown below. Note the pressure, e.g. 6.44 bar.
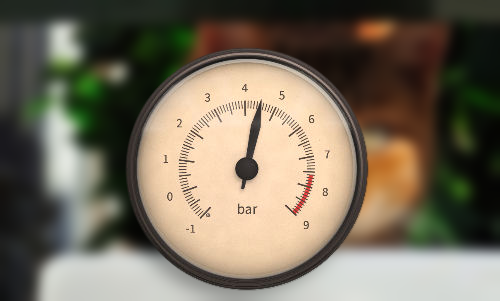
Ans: 4.5 bar
